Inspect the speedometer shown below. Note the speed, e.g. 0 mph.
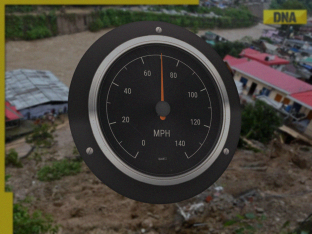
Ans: 70 mph
